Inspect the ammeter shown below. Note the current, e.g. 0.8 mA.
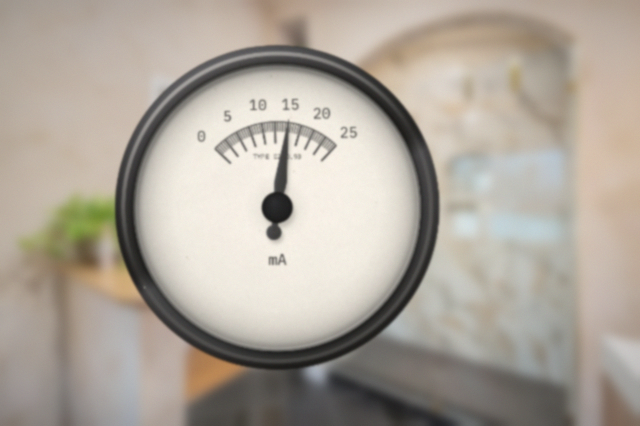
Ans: 15 mA
